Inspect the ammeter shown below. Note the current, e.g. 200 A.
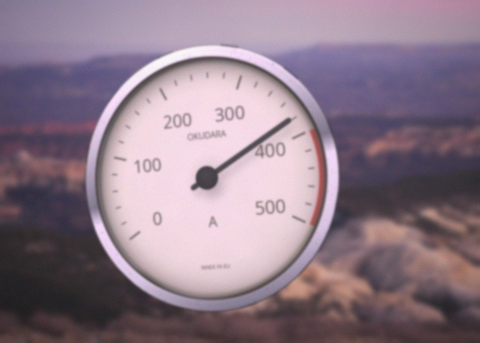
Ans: 380 A
